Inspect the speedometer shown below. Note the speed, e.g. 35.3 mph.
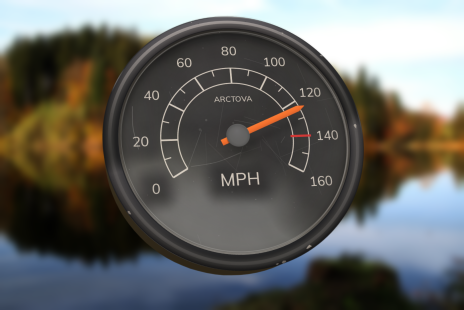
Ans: 125 mph
